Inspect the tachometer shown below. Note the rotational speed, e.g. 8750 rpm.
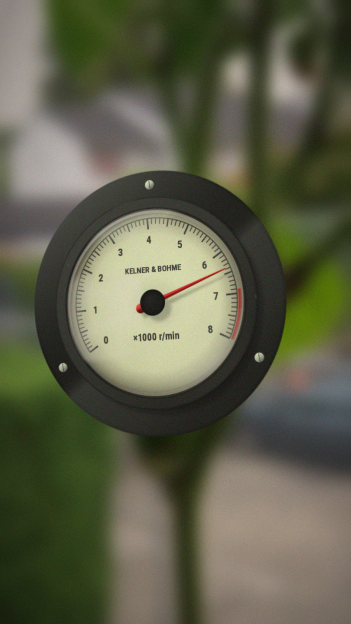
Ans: 6400 rpm
